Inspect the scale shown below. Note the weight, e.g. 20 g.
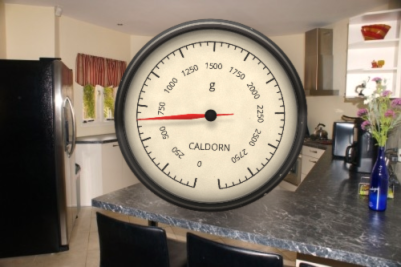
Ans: 650 g
